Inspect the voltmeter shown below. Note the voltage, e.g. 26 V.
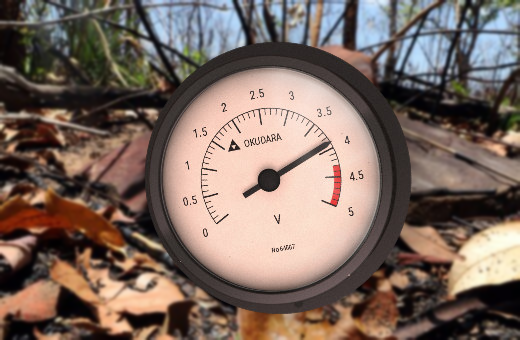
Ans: 3.9 V
